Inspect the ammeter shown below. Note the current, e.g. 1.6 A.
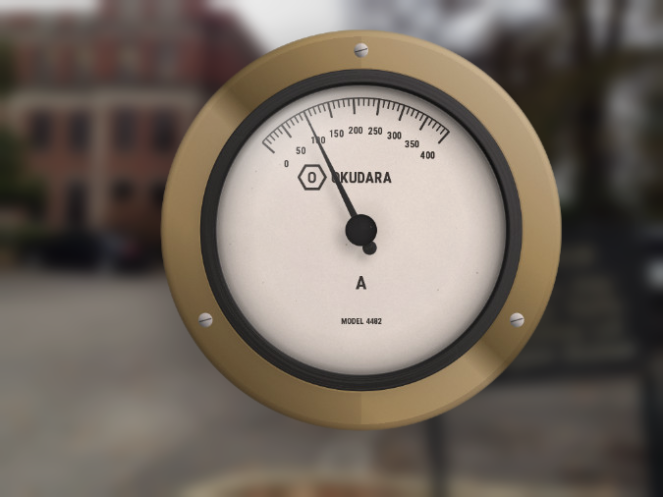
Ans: 100 A
